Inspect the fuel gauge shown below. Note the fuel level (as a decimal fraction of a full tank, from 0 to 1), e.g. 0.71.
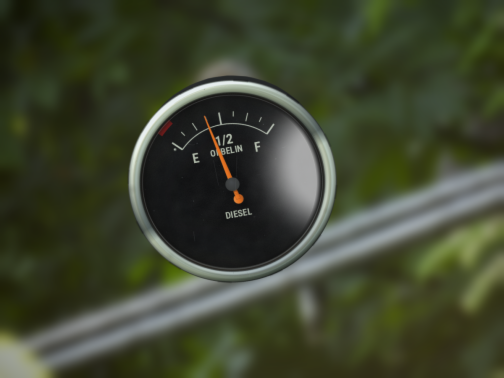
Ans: 0.375
